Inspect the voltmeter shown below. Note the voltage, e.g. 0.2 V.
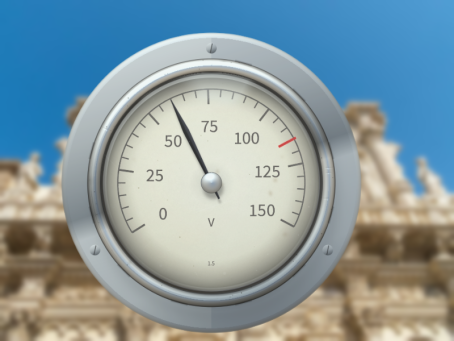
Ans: 60 V
